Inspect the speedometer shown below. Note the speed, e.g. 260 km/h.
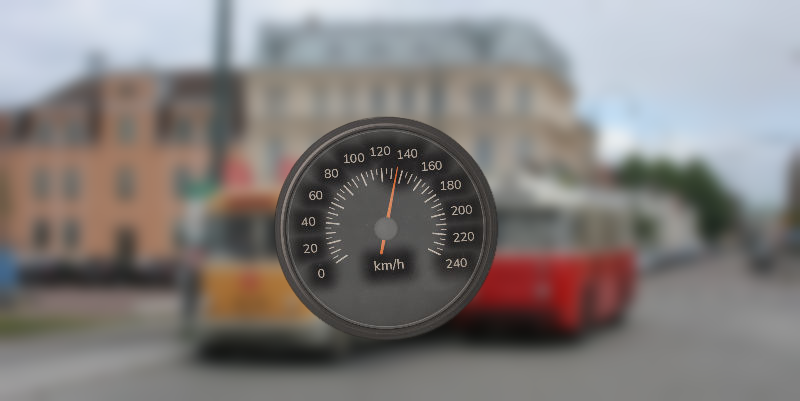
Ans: 135 km/h
